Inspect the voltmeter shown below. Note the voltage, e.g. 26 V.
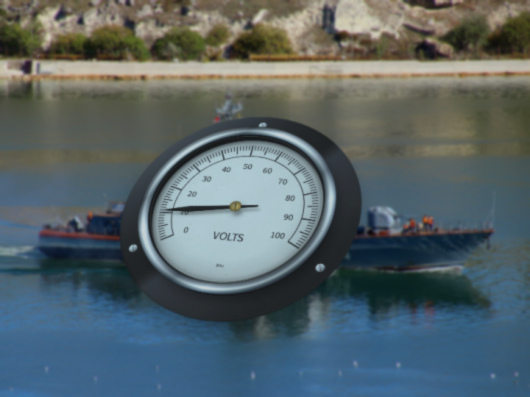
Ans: 10 V
